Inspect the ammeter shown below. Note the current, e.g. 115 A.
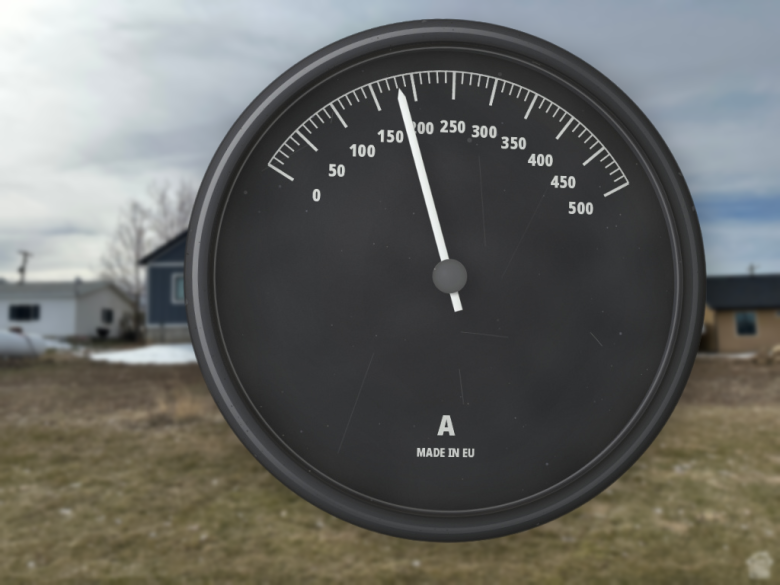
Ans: 180 A
